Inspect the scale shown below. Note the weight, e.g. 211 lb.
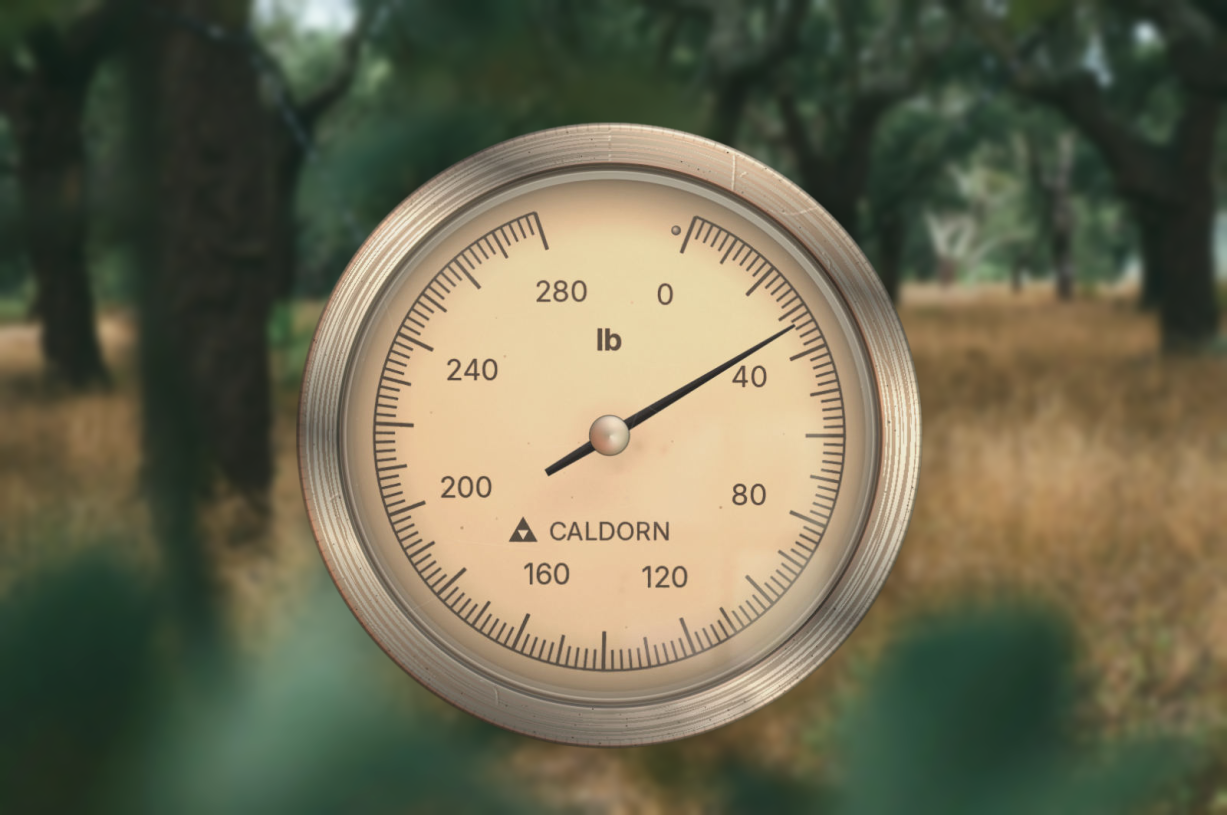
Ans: 33 lb
